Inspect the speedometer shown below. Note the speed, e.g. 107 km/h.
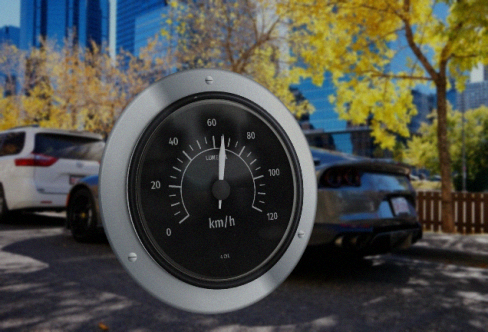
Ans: 65 km/h
